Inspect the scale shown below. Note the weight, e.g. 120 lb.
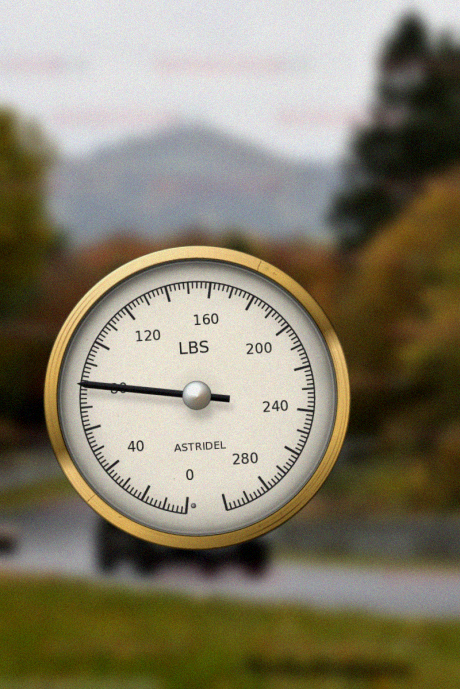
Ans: 80 lb
